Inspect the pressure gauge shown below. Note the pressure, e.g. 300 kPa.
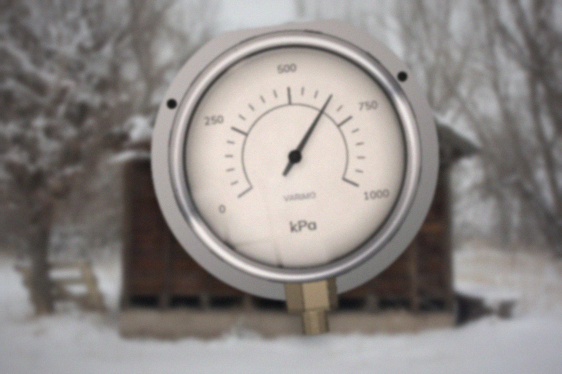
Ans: 650 kPa
